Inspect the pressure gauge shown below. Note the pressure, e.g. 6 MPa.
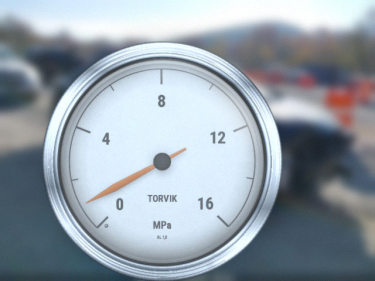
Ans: 1 MPa
